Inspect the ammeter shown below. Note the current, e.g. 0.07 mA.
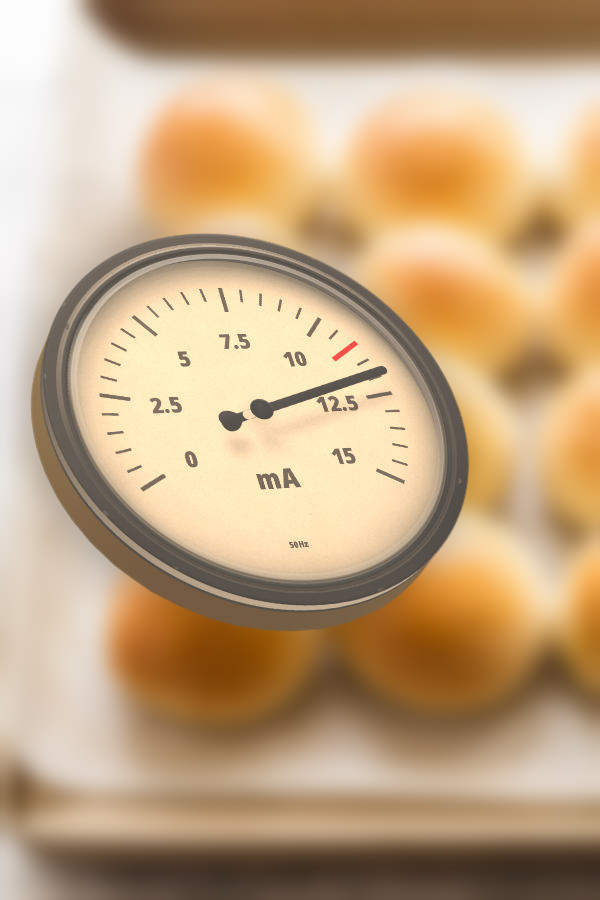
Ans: 12 mA
